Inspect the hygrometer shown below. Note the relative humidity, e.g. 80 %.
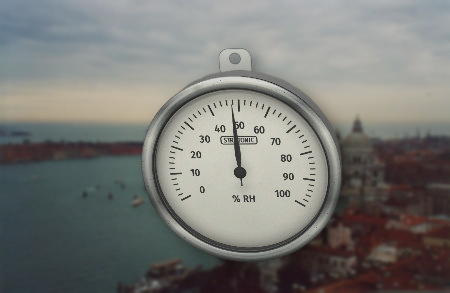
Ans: 48 %
